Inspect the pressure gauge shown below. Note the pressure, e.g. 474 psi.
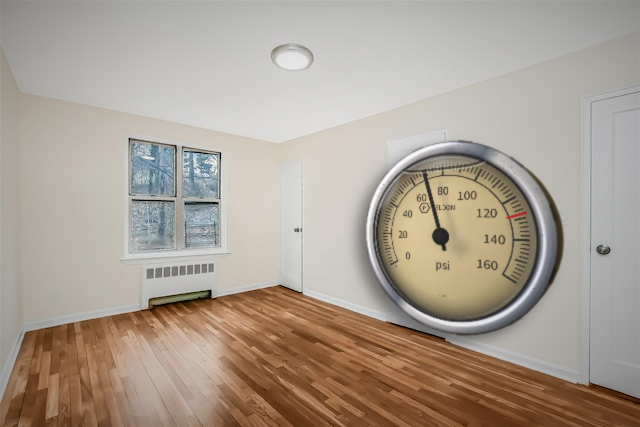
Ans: 70 psi
